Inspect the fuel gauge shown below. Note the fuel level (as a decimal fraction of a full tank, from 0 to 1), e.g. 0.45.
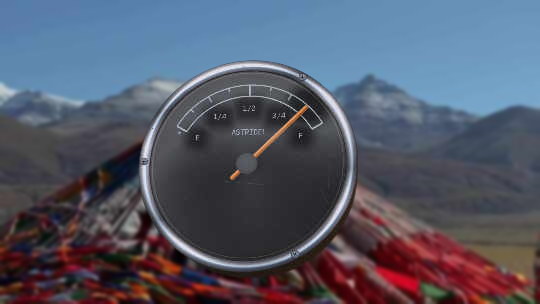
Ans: 0.875
